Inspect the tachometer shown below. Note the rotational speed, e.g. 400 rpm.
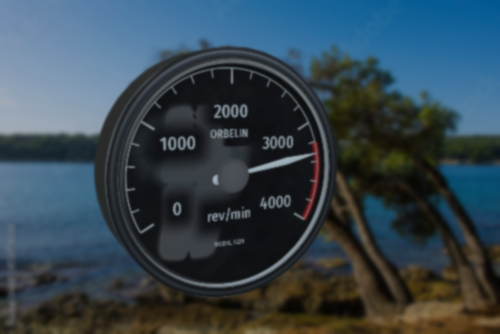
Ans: 3300 rpm
